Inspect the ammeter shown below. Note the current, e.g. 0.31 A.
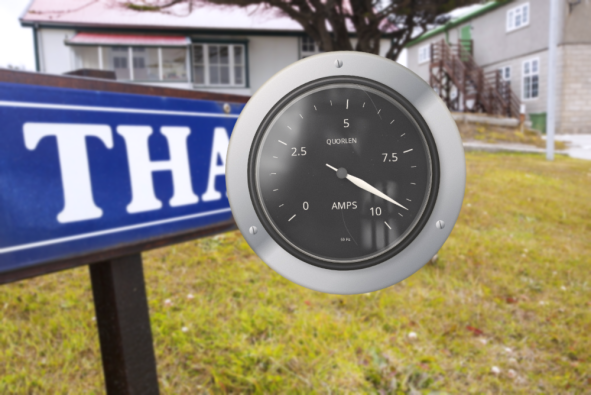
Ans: 9.25 A
